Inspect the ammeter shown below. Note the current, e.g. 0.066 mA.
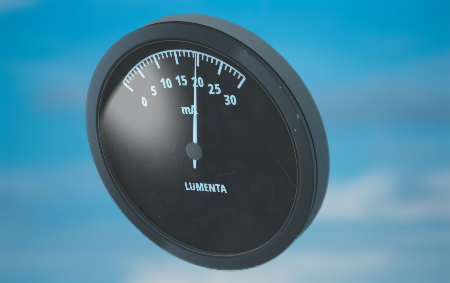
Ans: 20 mA
